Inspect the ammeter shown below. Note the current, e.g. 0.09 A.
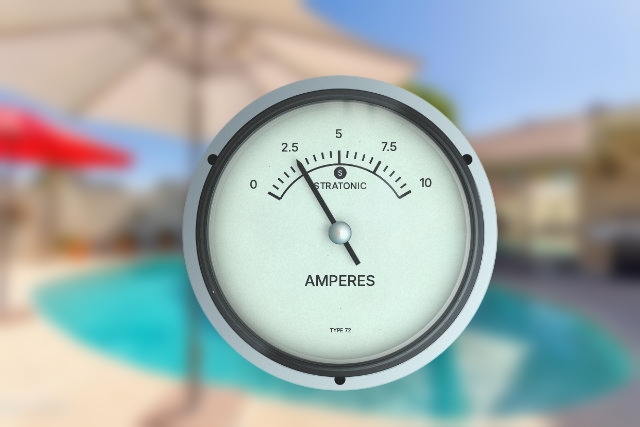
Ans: 2.5 A
